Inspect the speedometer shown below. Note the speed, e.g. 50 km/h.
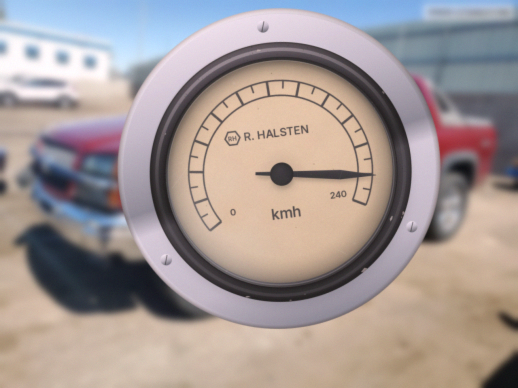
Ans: 220 km/h
